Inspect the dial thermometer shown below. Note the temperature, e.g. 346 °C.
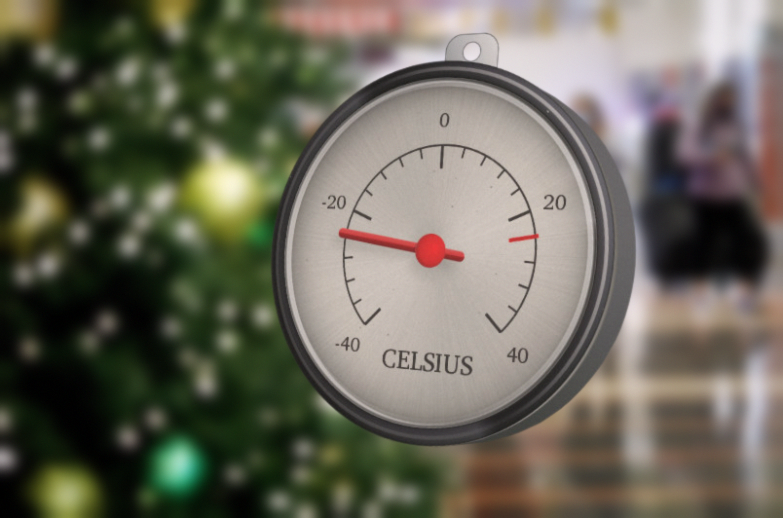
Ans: -24 °C
